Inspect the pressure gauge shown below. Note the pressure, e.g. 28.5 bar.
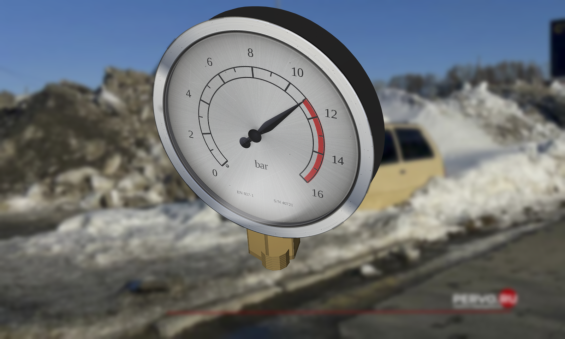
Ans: 11 bar
